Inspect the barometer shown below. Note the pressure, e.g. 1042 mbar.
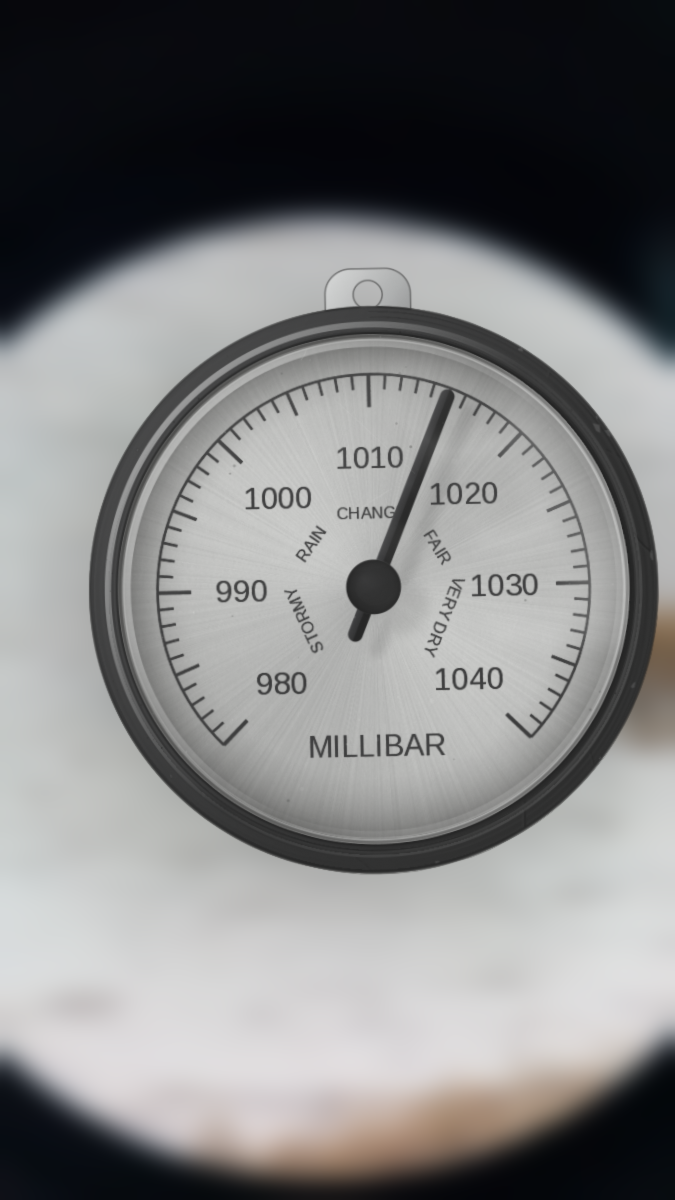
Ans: 1015 mbar
